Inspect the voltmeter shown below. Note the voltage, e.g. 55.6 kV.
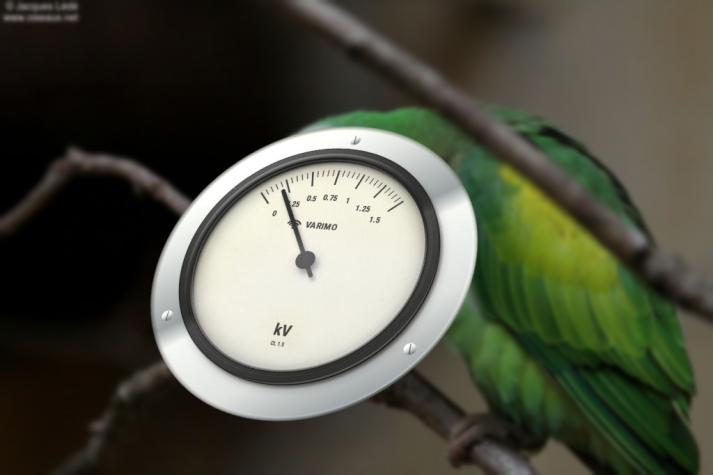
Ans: 0.2 kV
